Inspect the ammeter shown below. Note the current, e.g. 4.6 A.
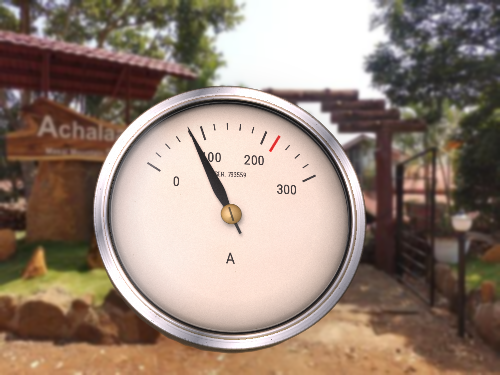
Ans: 80 A
